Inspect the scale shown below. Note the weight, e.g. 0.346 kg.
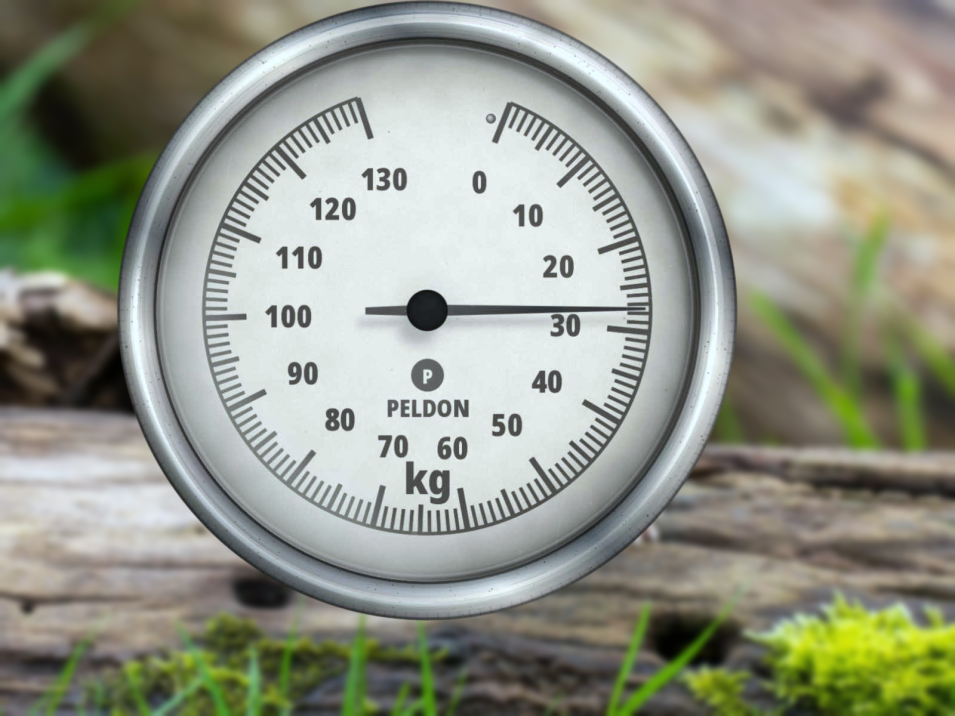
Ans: 27.5 kg
